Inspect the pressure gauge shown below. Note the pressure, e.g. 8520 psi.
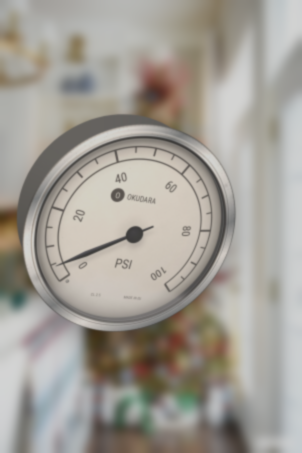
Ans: 5 psi
